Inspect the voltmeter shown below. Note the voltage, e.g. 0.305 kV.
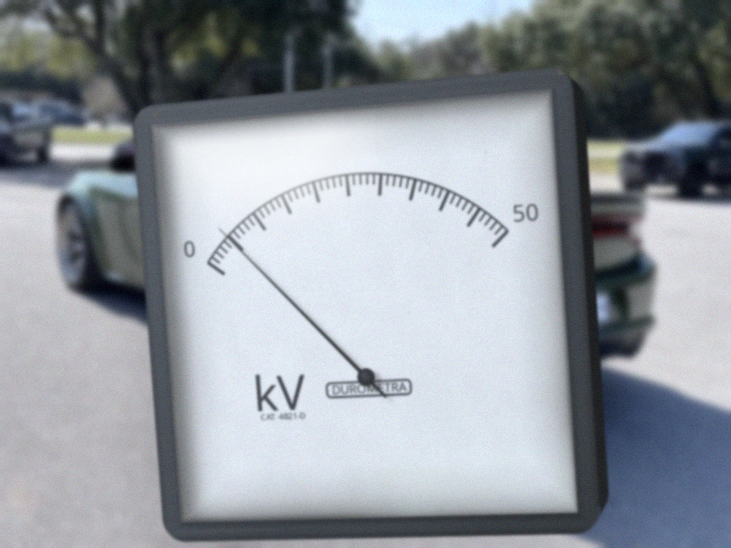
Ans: 5 kV
